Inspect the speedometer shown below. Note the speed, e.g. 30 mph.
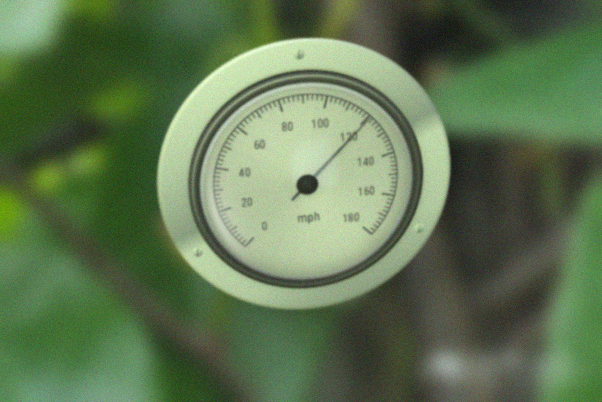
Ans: 120 mph
